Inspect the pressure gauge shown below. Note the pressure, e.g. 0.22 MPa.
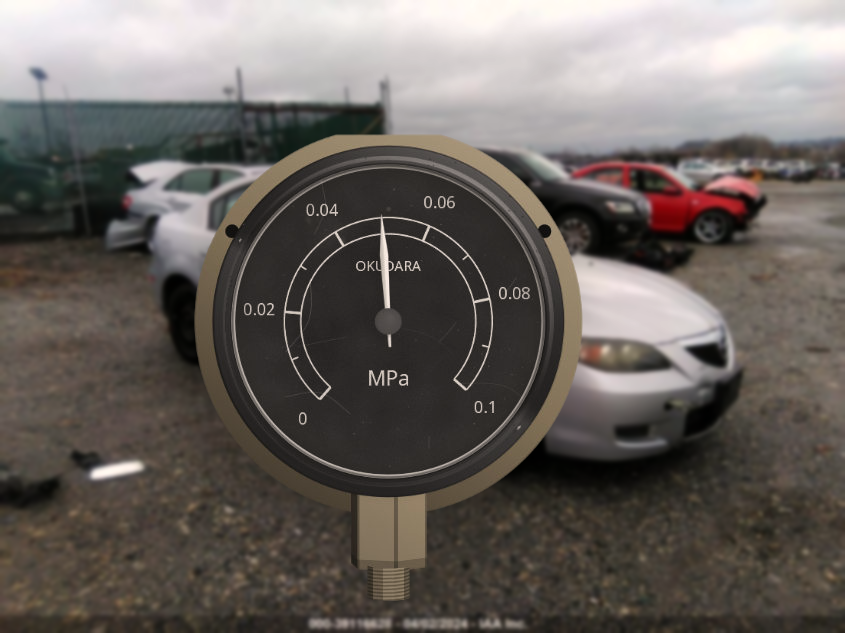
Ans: 0.05 MPa
